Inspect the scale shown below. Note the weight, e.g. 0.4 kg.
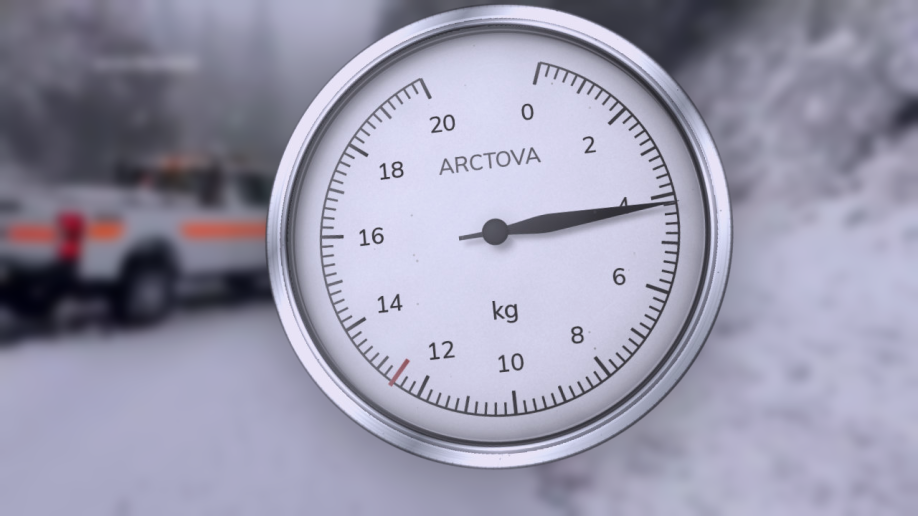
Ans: 4.2 kg
